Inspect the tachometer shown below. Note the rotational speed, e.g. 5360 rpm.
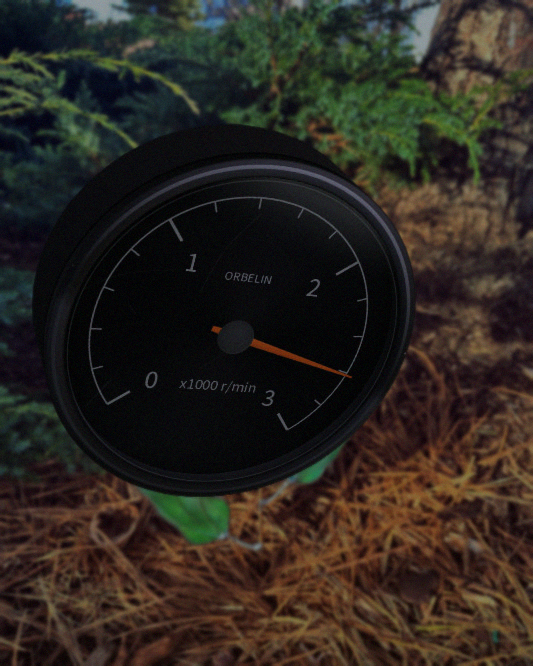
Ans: 2600 rpm
